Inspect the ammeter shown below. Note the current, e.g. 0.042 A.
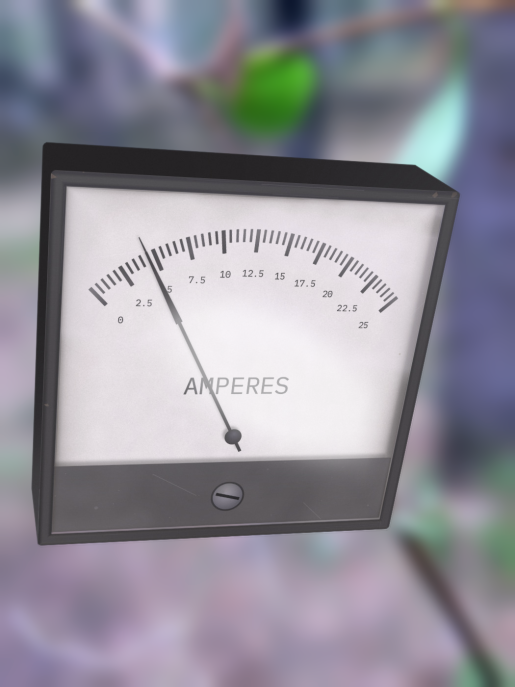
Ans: 4.5 A
